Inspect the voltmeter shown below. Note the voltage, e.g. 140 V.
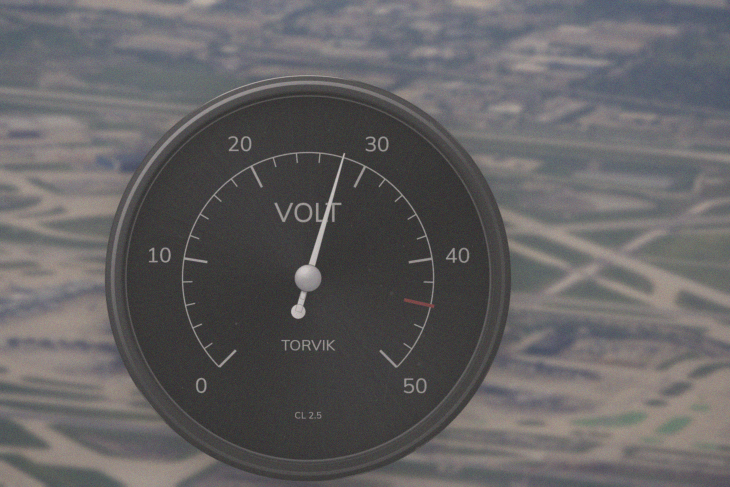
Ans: 28 V
